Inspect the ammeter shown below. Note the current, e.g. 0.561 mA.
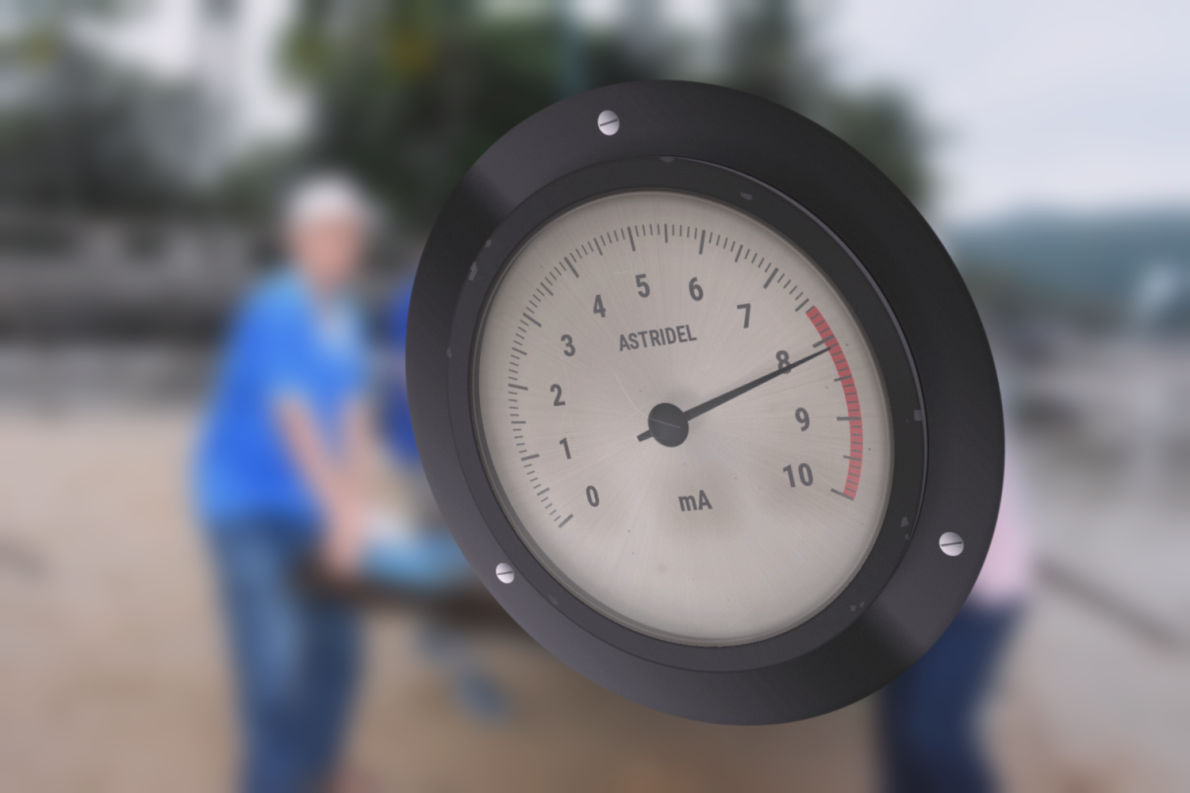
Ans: 8.1 mA
